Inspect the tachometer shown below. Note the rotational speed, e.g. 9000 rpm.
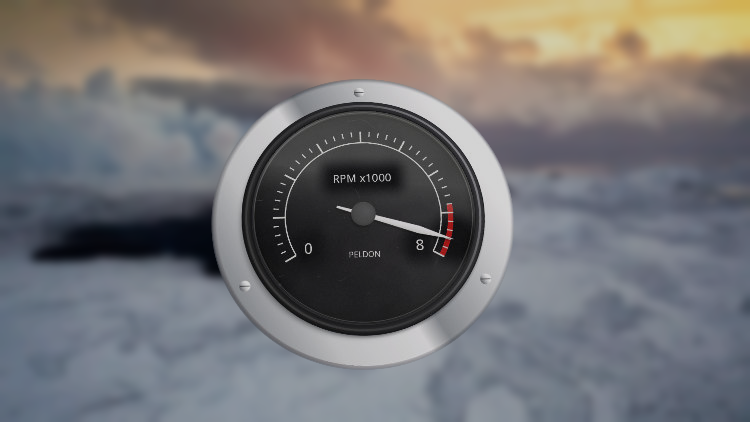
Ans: 7600 rpm
